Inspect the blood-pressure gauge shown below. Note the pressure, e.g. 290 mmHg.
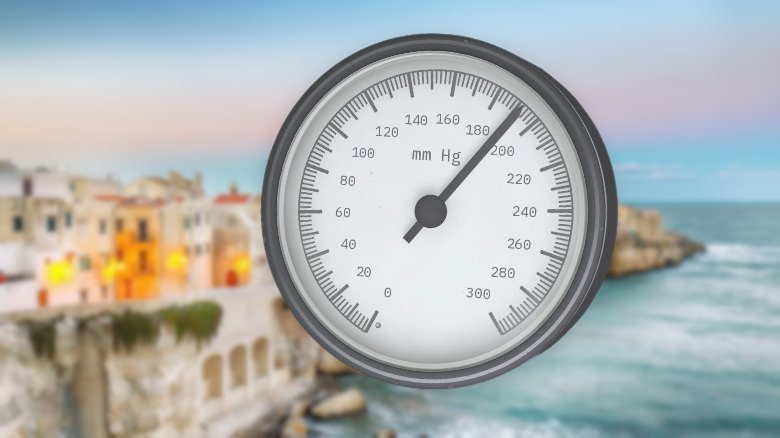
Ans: 192 mmHg
